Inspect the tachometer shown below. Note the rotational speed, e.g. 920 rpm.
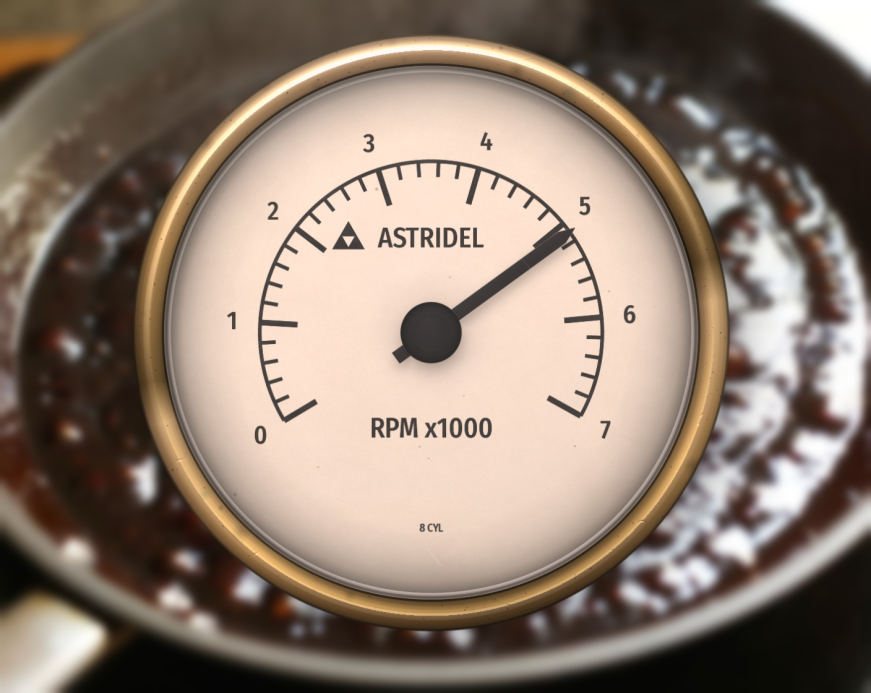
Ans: 5100 rpm
